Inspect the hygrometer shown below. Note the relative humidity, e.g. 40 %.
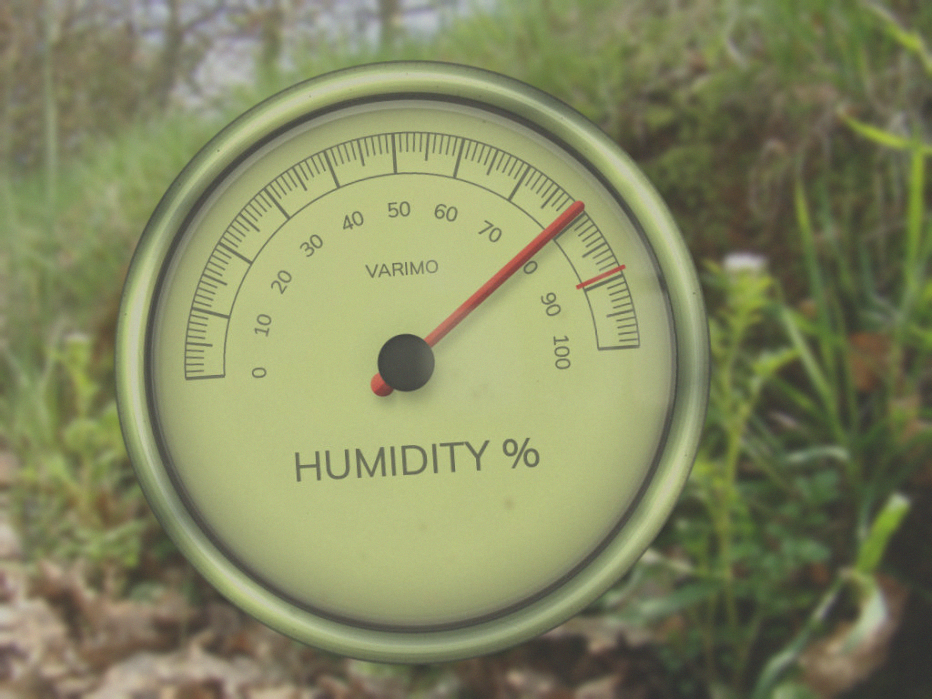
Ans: 79 %
